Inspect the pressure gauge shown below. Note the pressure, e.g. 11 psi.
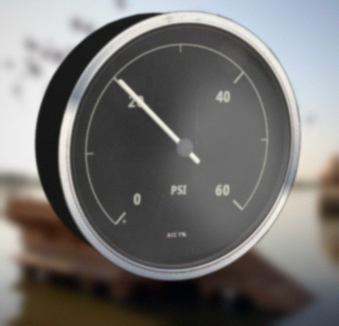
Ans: 20 psi
